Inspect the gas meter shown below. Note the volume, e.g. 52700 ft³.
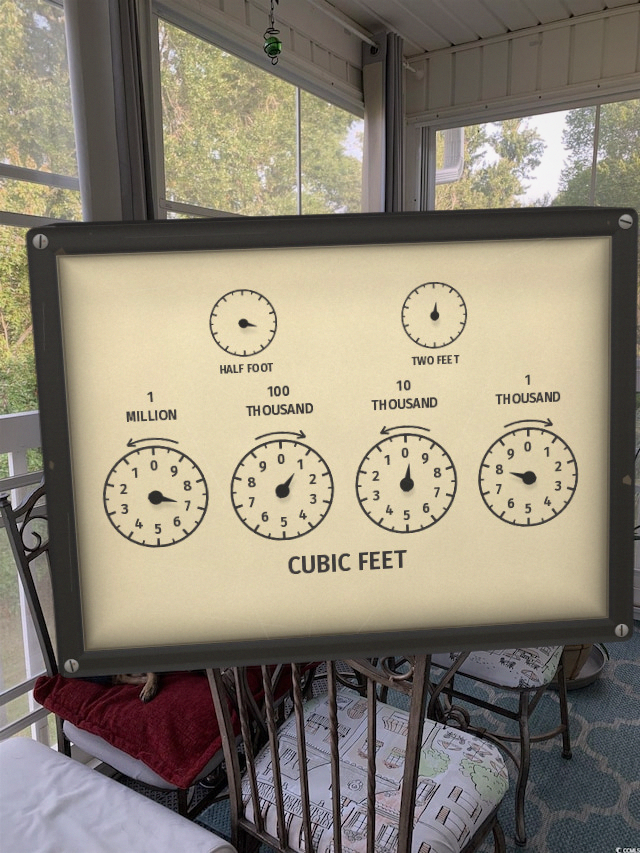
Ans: 709800 ft³
